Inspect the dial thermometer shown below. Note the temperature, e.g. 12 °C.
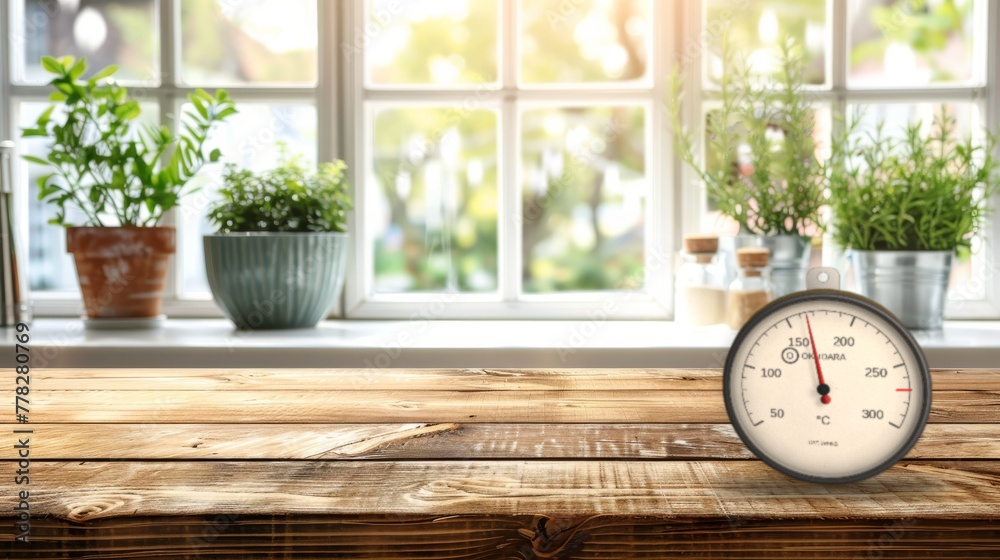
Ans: 165 °C
